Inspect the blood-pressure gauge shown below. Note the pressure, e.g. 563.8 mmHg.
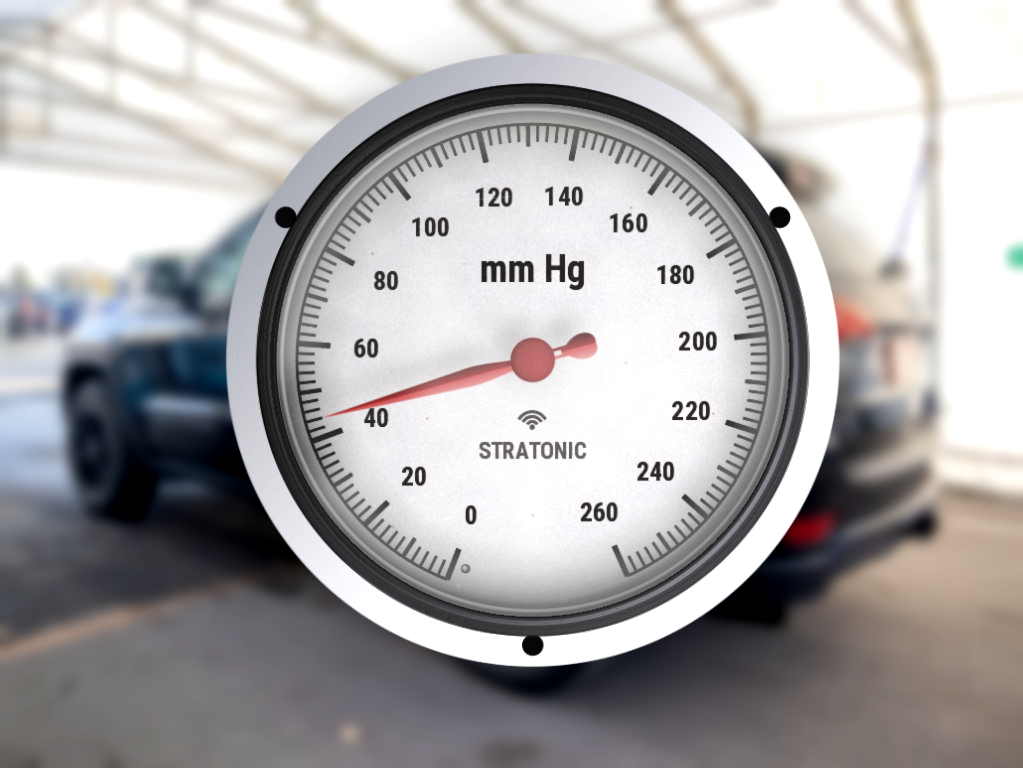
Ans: 44 mmHg
